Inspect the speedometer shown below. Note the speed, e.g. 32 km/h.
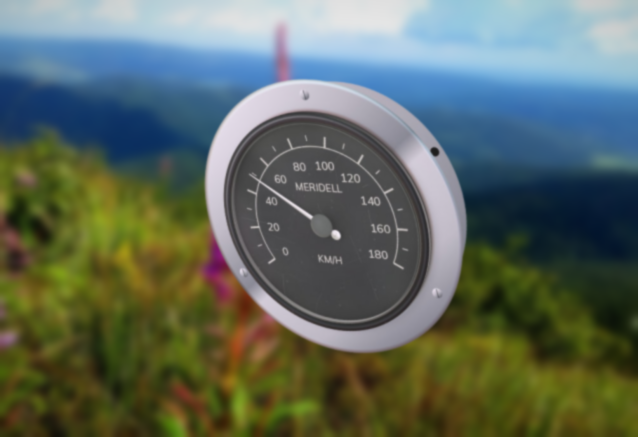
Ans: 50 km/h
